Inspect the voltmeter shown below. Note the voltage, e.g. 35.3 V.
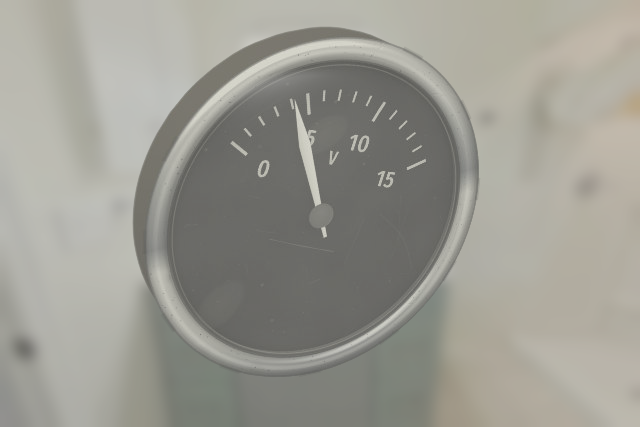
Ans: 4 V
